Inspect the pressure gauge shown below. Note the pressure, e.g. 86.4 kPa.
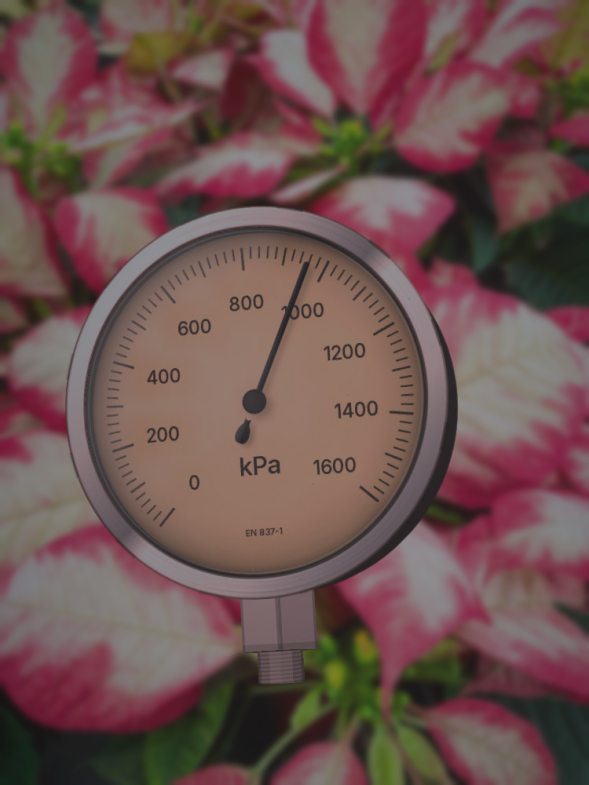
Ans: 960 kPa
